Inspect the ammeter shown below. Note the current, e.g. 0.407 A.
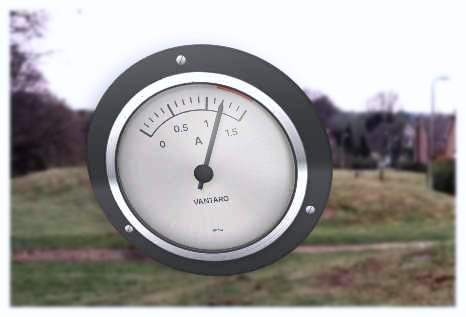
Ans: 1.2 A
